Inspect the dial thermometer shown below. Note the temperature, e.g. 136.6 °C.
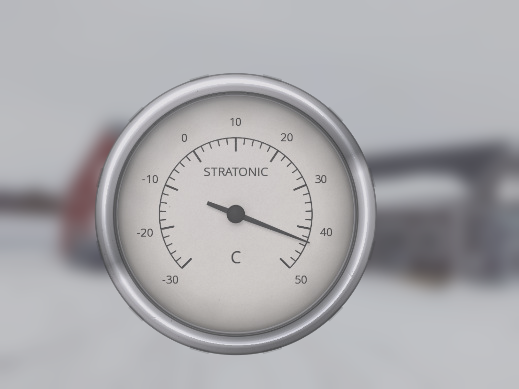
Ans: 43 °C
